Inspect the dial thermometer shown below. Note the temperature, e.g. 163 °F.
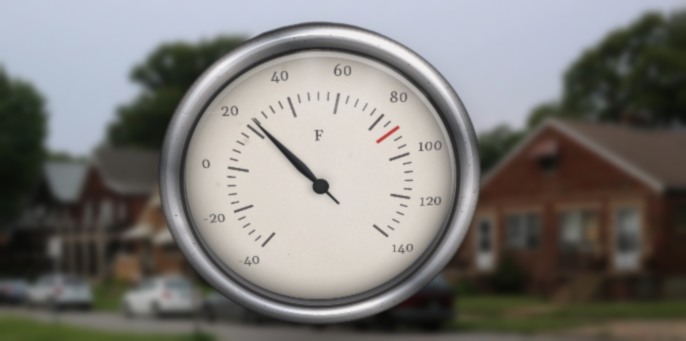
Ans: 24 °F
